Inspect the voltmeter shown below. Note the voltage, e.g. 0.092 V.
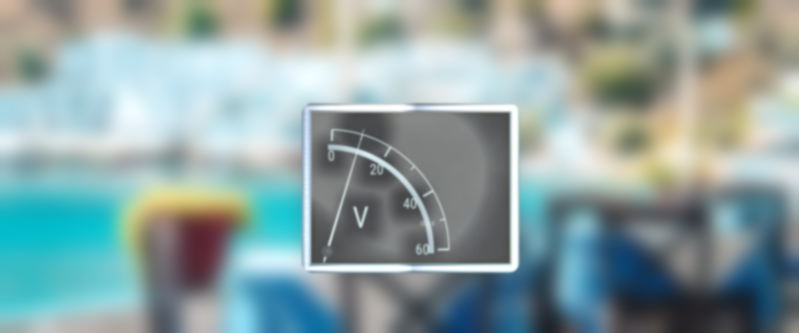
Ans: 10 V
